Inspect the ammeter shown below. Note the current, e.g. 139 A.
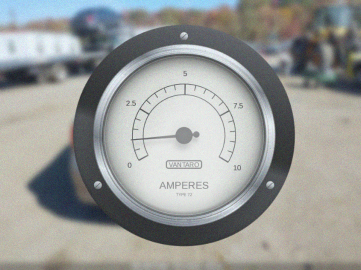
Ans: 1 A
